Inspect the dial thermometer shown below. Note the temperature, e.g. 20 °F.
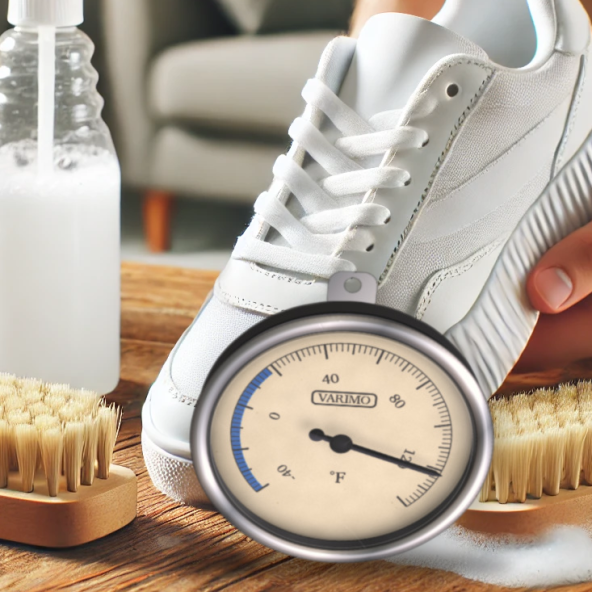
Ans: 120 °F
